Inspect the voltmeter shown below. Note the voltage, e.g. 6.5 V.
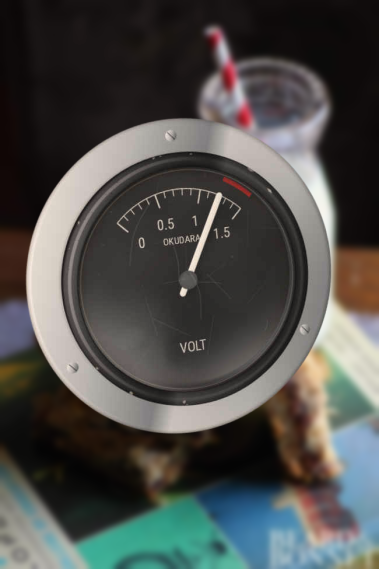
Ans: 1.2 V
